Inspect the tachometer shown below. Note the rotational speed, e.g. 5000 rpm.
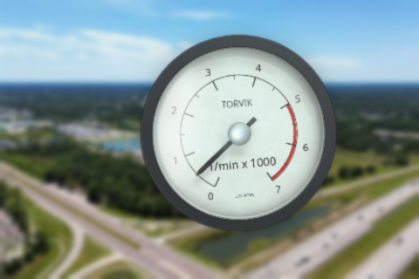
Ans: 500 rpm
